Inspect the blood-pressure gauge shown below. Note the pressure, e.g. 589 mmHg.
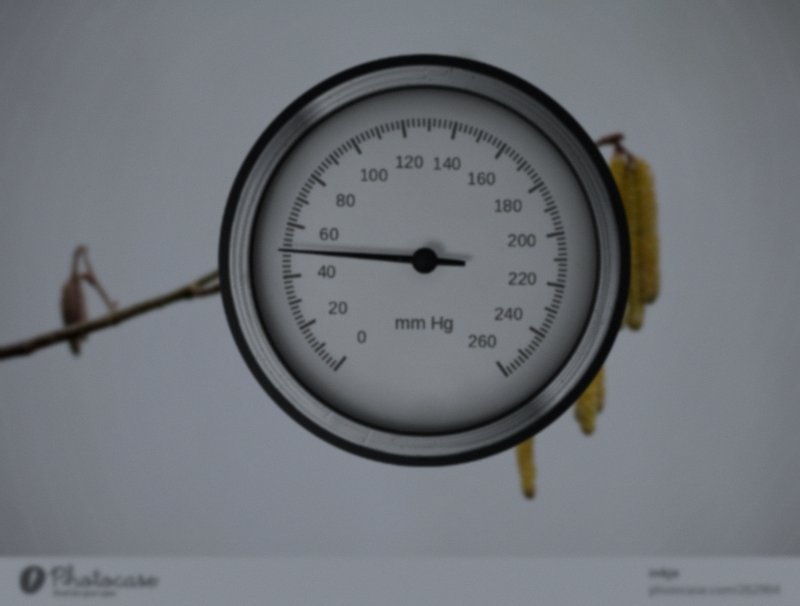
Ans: 50 mmHg
